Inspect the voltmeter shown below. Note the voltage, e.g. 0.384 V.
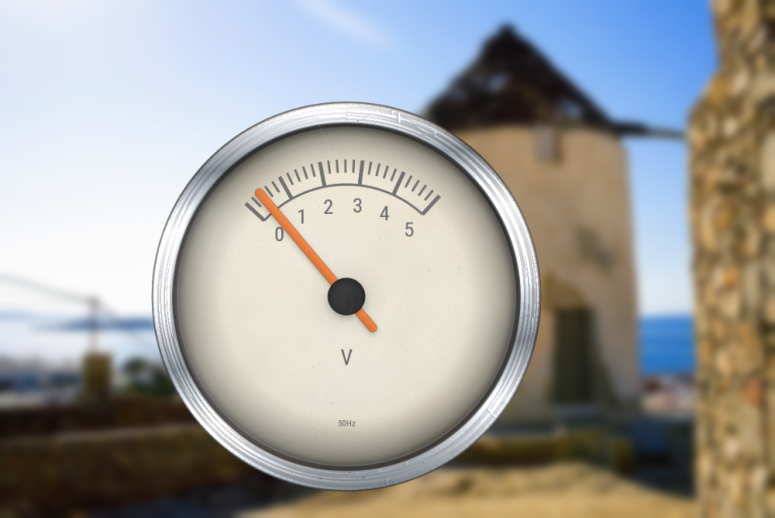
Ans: 0.4 V
